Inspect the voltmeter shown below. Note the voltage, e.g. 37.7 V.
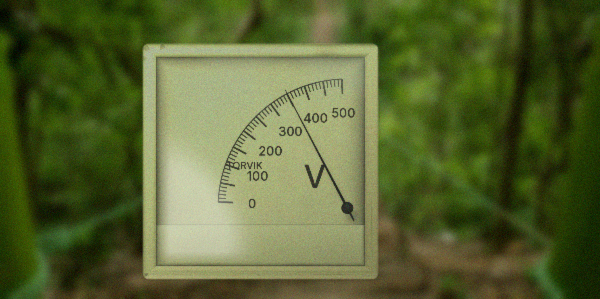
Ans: 350 V
